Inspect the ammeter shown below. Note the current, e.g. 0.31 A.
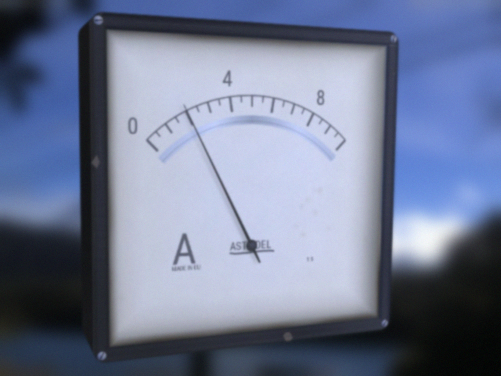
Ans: 2 A
